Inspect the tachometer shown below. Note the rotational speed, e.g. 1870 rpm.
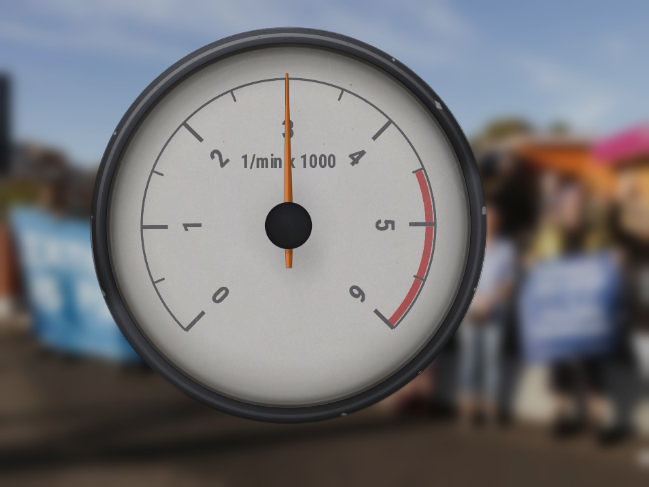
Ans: 3000 rpm
